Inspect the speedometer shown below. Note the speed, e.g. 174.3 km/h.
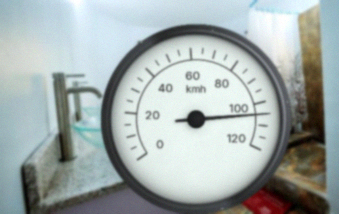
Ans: 105 km/h
